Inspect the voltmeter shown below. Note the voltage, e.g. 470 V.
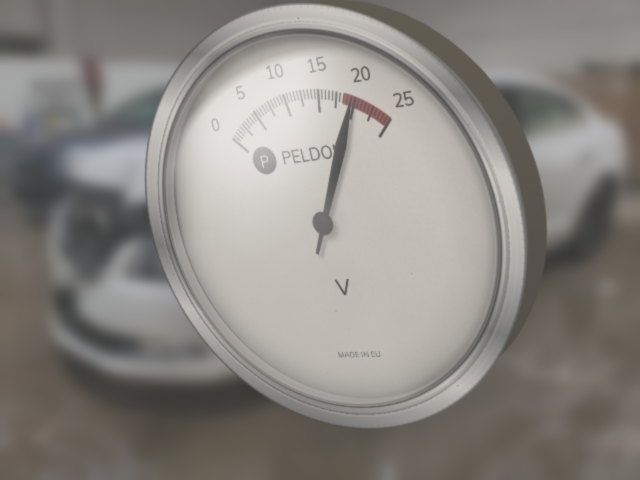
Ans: 20 V
